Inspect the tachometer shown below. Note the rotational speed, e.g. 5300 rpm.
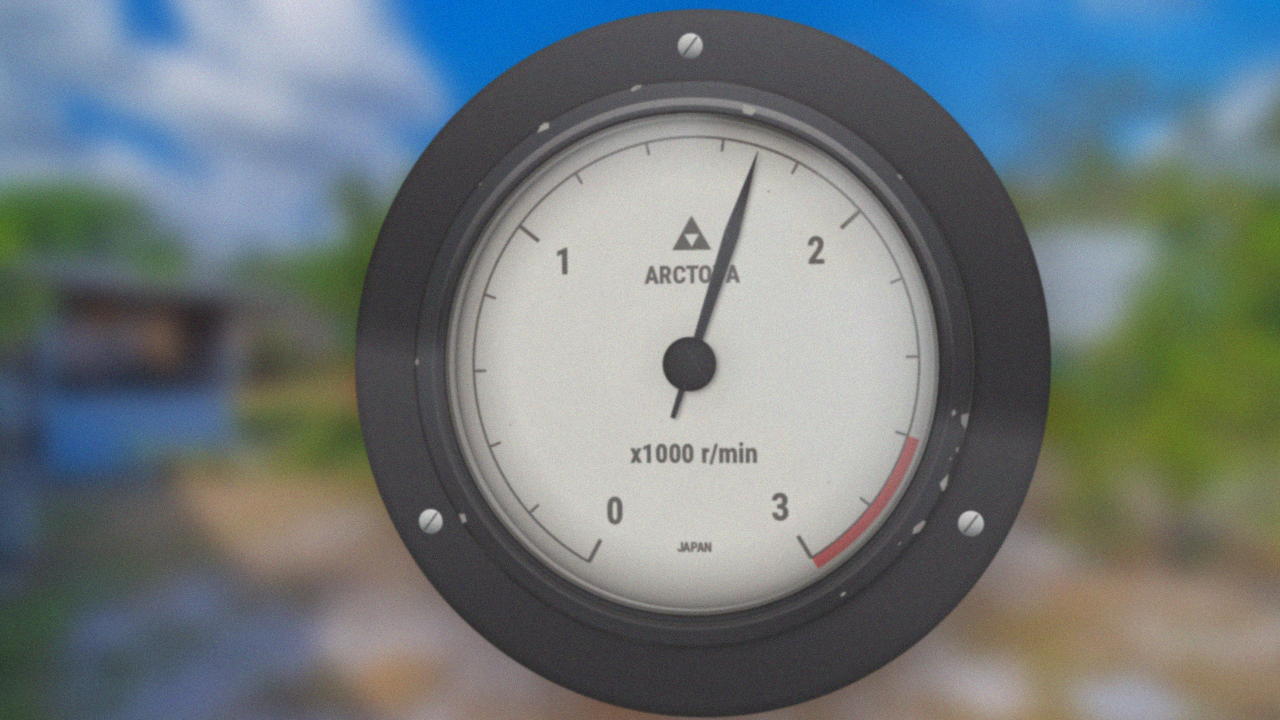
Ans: 1700 rpm
